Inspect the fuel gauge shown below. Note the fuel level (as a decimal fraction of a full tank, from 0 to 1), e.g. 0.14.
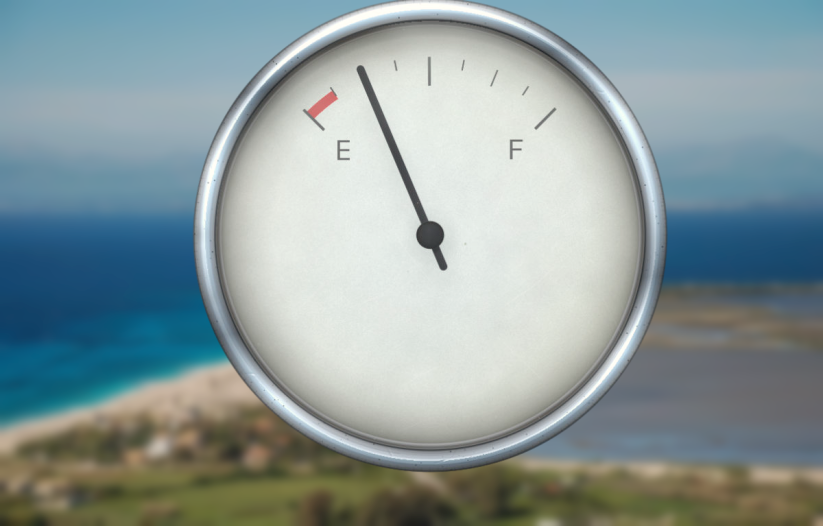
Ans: 0.25
